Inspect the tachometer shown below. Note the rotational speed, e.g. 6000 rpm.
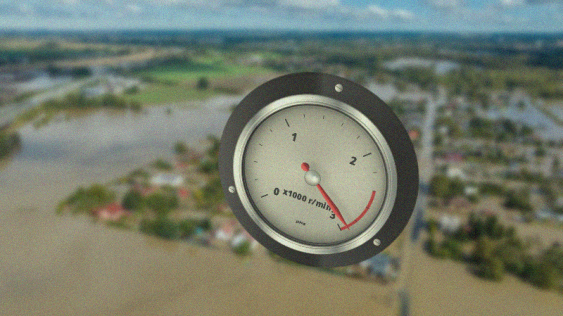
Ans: 2900 rpm
